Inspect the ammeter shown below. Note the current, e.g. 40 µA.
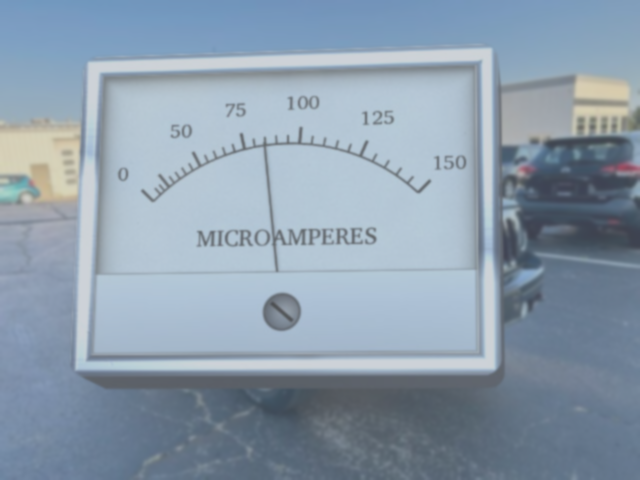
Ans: 85 µA
